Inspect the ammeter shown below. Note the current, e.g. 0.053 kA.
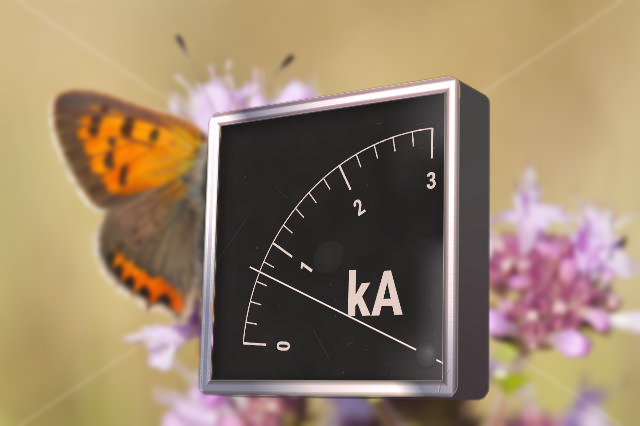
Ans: 0.7 kA
